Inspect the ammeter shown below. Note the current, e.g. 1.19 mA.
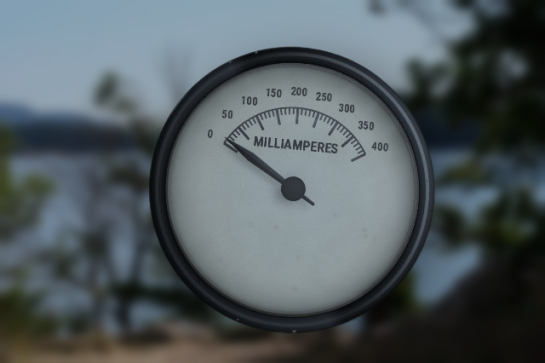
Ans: 10 mA
